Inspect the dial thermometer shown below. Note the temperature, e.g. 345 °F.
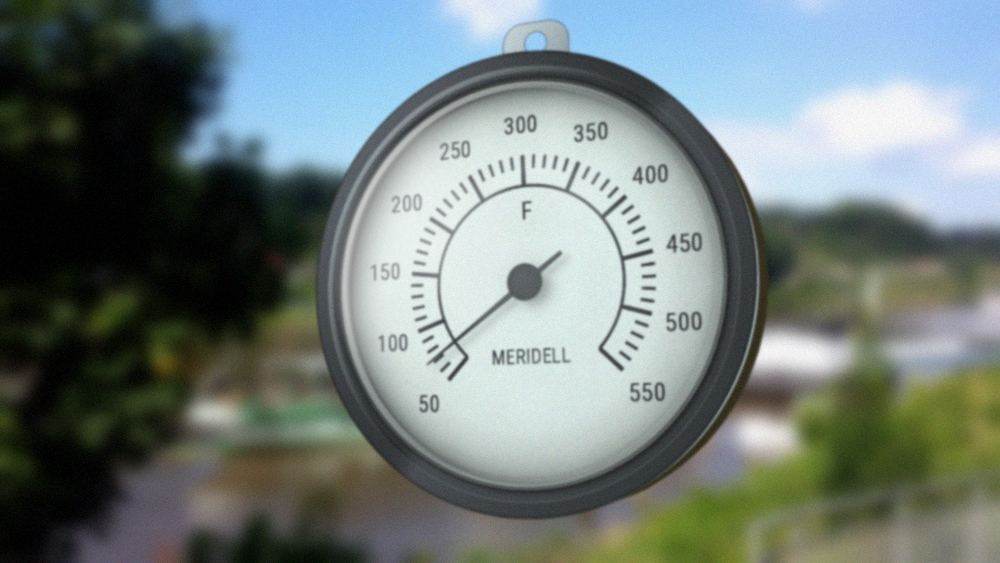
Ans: 70 °F
